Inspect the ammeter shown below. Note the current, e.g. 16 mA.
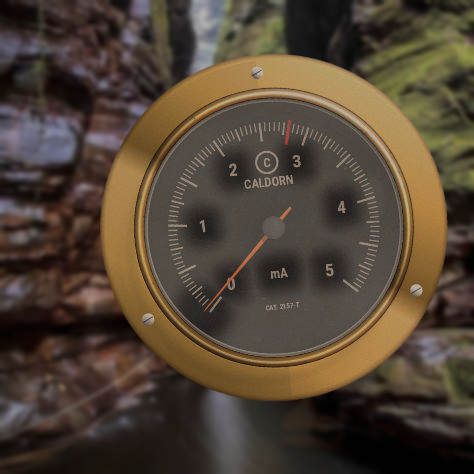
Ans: 0.05 mA
